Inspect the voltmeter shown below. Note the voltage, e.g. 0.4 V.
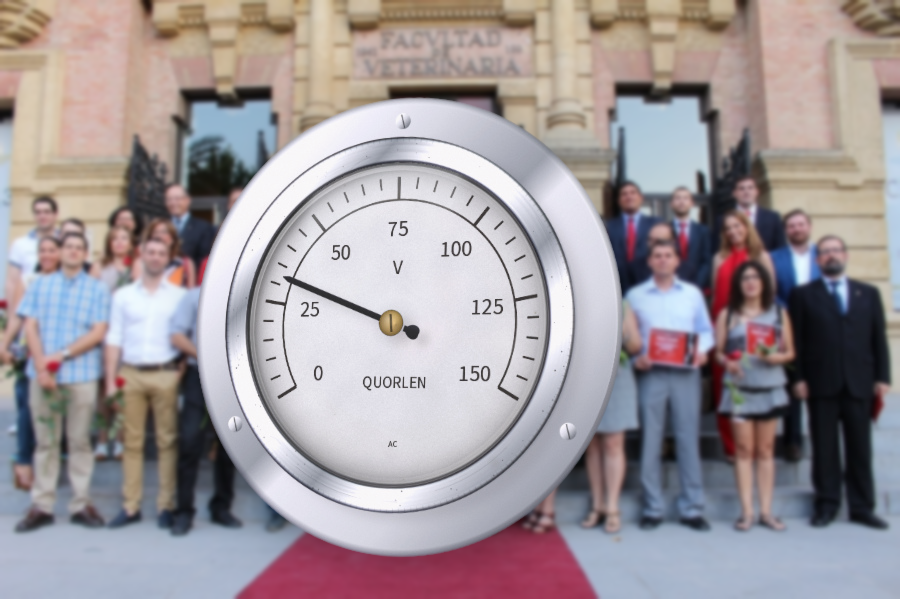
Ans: 32.5 V
